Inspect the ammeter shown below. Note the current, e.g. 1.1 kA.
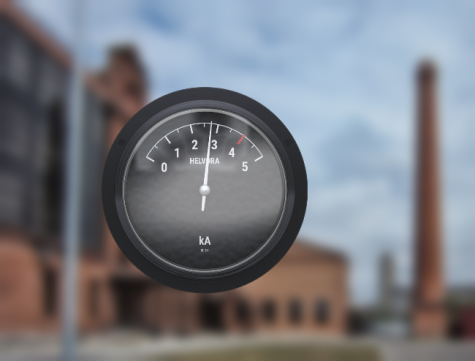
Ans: 2.75 kA
